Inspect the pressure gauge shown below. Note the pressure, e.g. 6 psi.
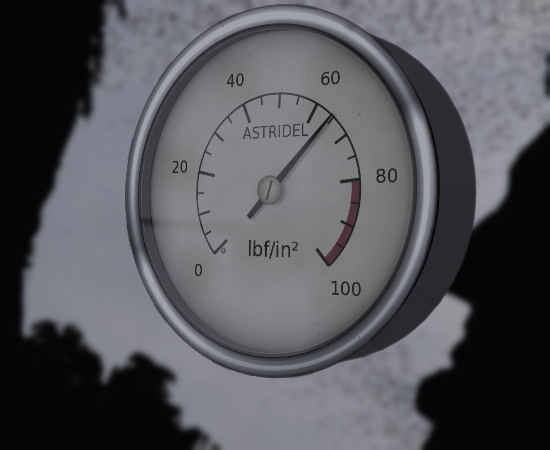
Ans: 65 psi
